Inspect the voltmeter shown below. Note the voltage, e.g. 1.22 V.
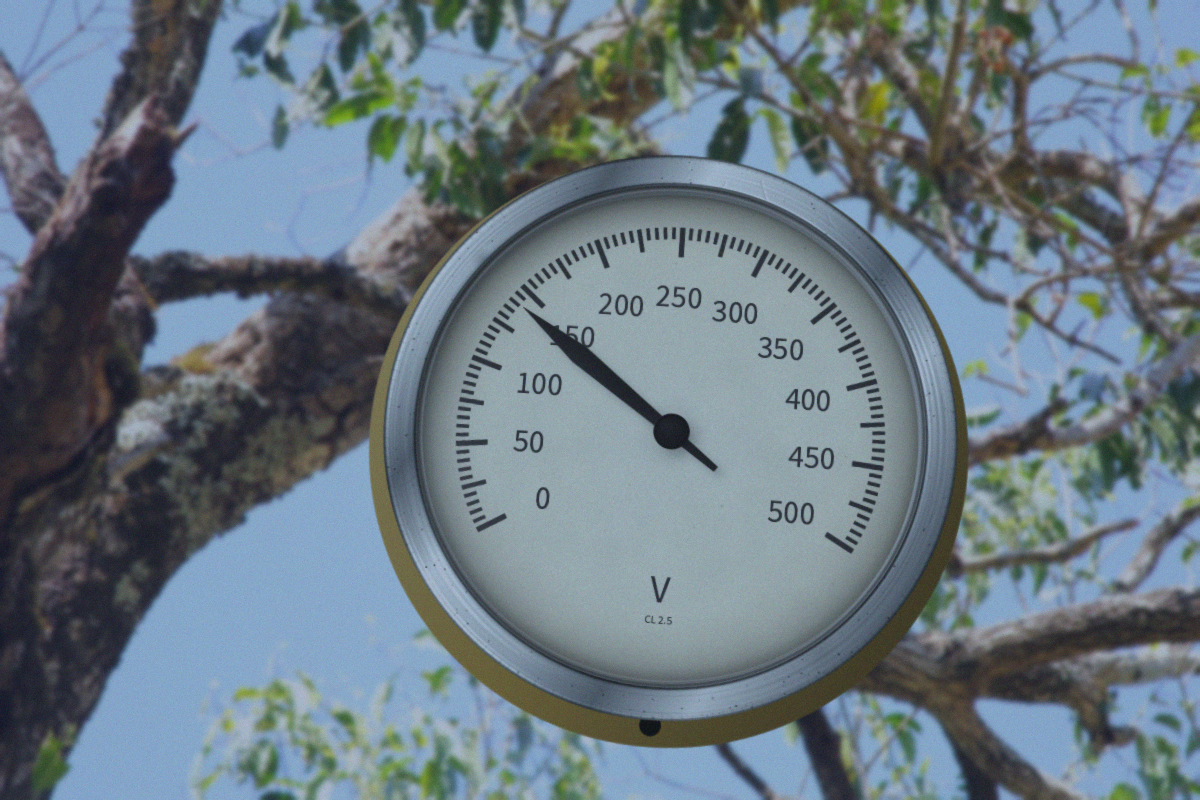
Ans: 140 V
